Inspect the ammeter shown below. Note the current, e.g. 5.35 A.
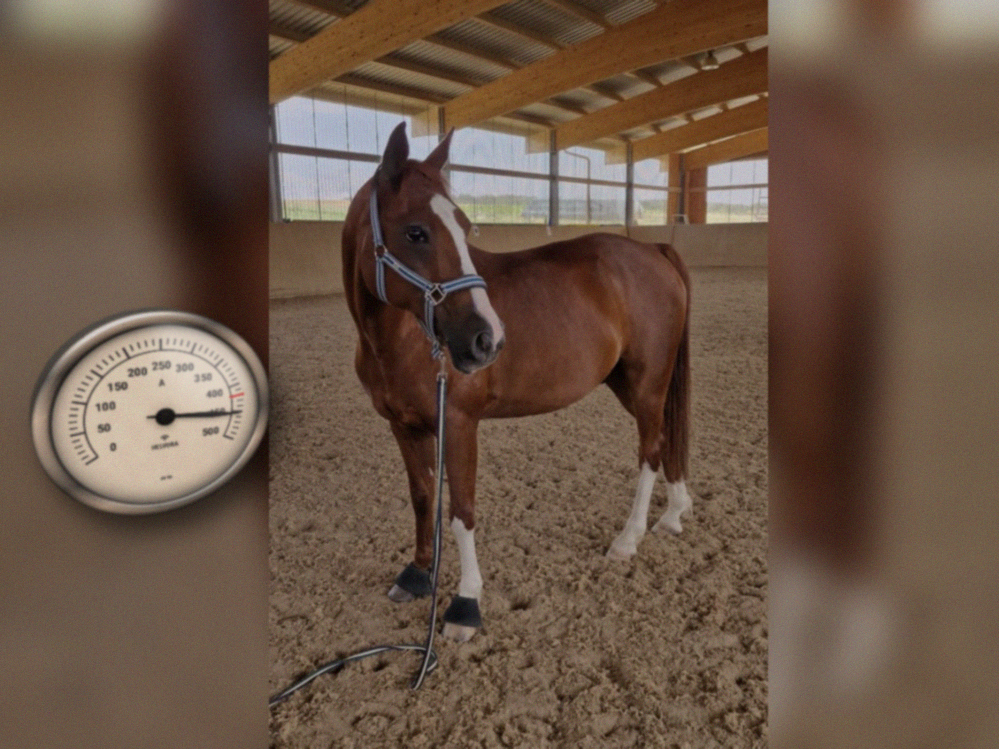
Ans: 450 A
